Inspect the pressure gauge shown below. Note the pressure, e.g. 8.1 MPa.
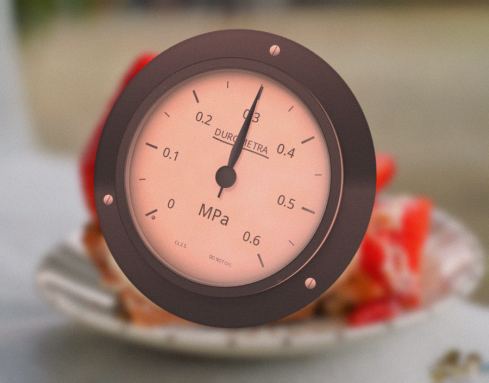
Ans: 0.3 MPa
